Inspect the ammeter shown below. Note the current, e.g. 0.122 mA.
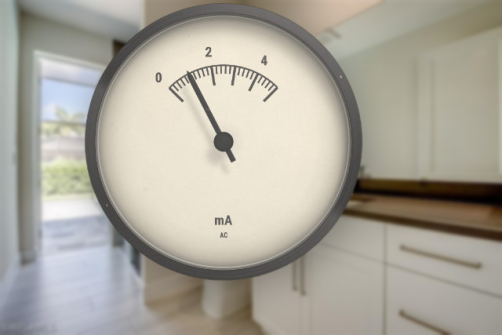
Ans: 1 mA
